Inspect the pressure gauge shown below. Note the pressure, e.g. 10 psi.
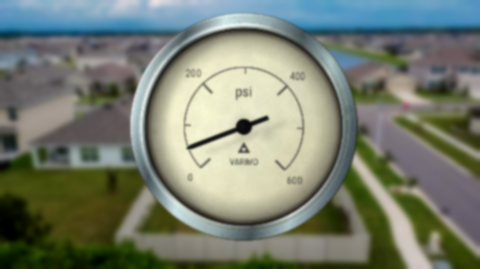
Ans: 50 psi
